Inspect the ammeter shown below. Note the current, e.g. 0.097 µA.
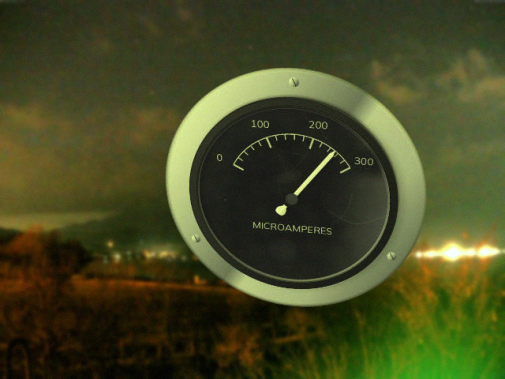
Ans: 250 µA
